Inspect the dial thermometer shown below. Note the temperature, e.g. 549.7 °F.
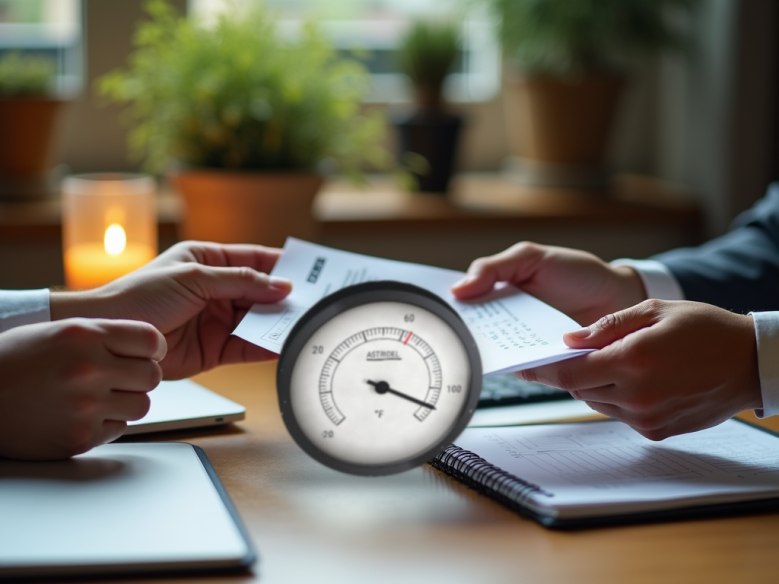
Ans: 110 °F
